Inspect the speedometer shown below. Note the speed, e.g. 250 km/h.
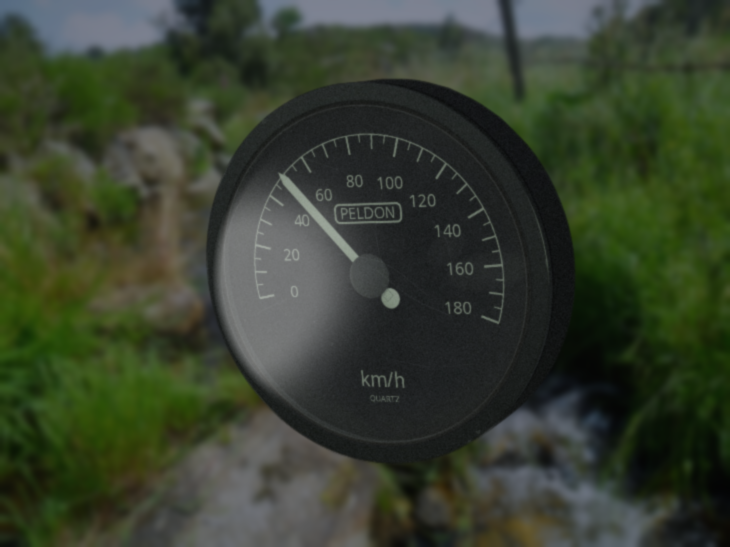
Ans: 50 km/h
